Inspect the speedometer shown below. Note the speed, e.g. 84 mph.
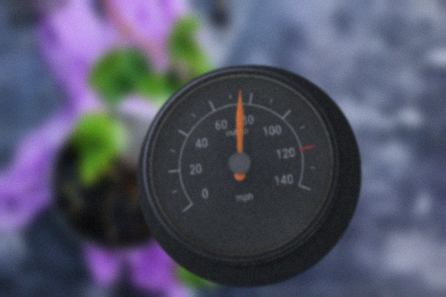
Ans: 75 mph
